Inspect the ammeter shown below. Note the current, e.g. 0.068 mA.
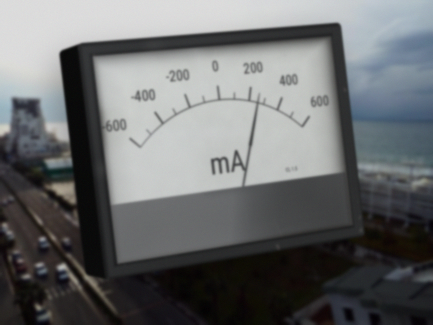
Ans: 250 mA
